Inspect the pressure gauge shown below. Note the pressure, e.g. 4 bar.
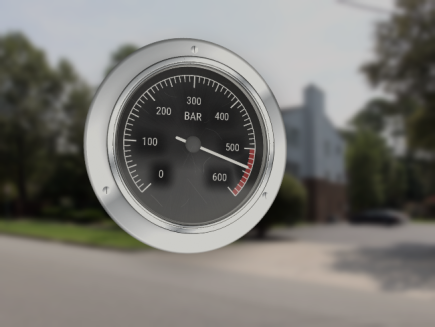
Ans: 540 bar
